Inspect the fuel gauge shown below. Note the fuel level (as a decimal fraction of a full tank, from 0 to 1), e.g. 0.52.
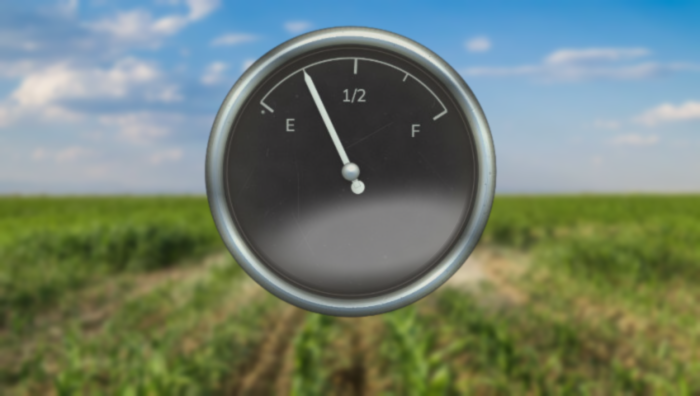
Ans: 0.25
